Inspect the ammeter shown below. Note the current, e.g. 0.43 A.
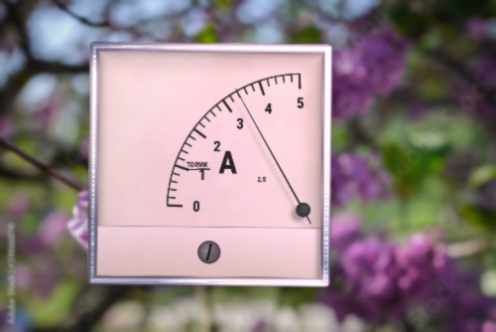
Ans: 3.4 A
